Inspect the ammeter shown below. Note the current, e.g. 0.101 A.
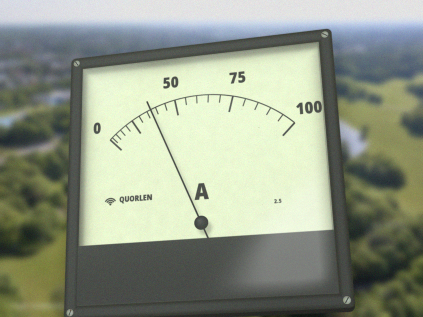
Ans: 37.5 A
